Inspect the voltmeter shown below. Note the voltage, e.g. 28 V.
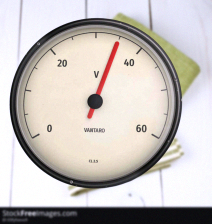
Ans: 35 V
